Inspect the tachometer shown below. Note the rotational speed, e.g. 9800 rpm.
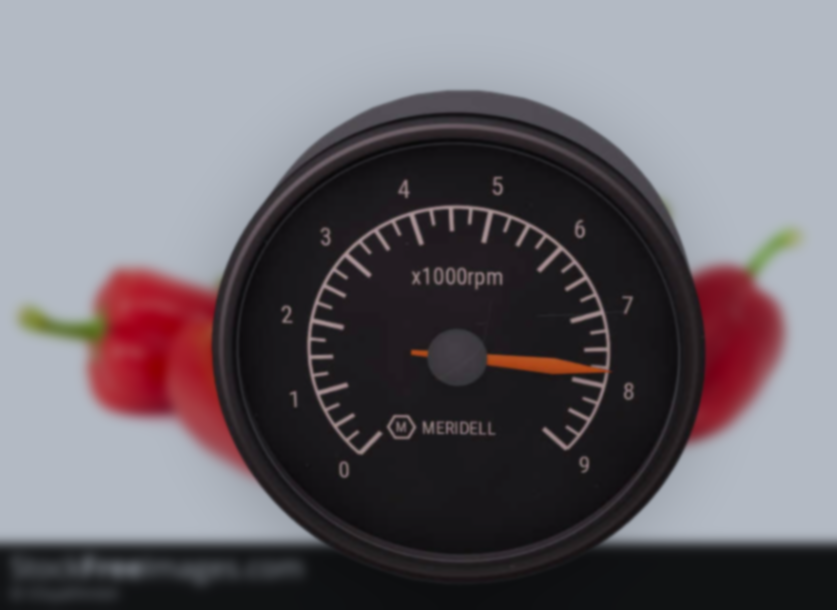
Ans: 7750 rpm
